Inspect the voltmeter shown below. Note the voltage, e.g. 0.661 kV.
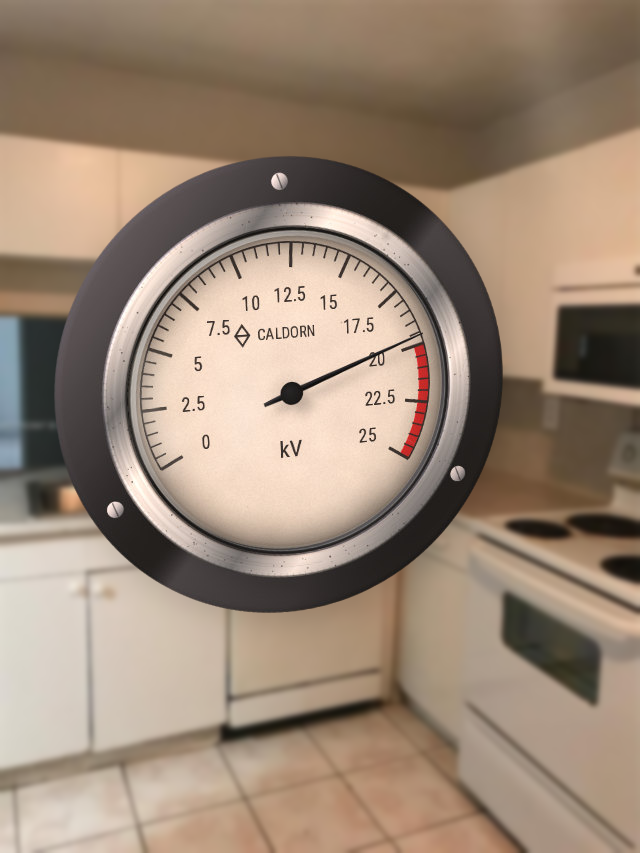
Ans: 19.5 kV
